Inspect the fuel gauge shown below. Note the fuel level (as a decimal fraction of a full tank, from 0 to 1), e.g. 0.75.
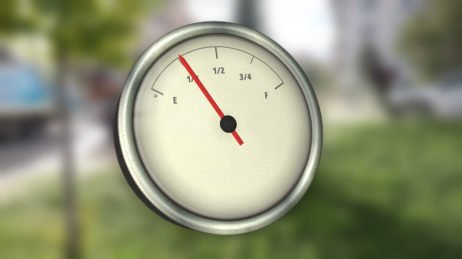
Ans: 0.25
